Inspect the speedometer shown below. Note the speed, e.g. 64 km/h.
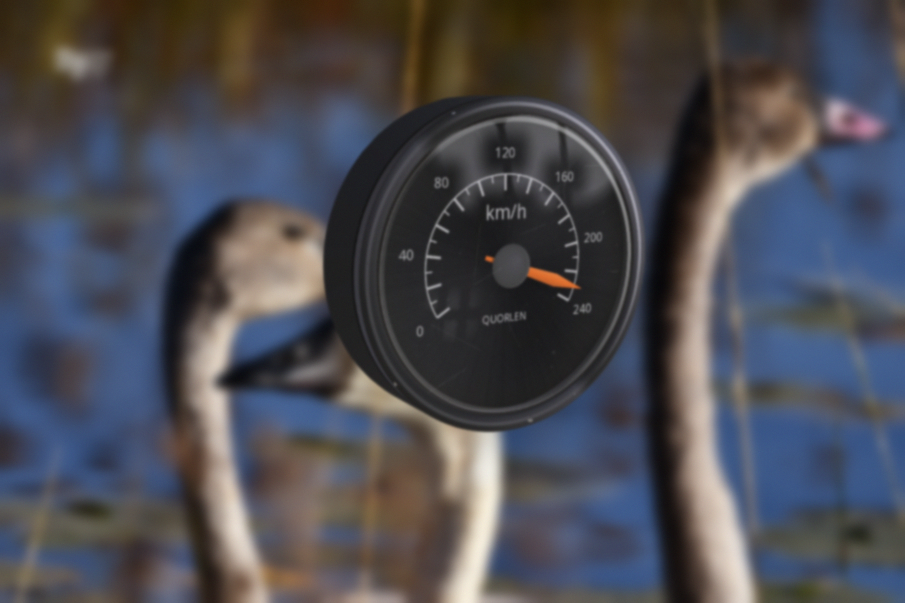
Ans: 230 km/h
